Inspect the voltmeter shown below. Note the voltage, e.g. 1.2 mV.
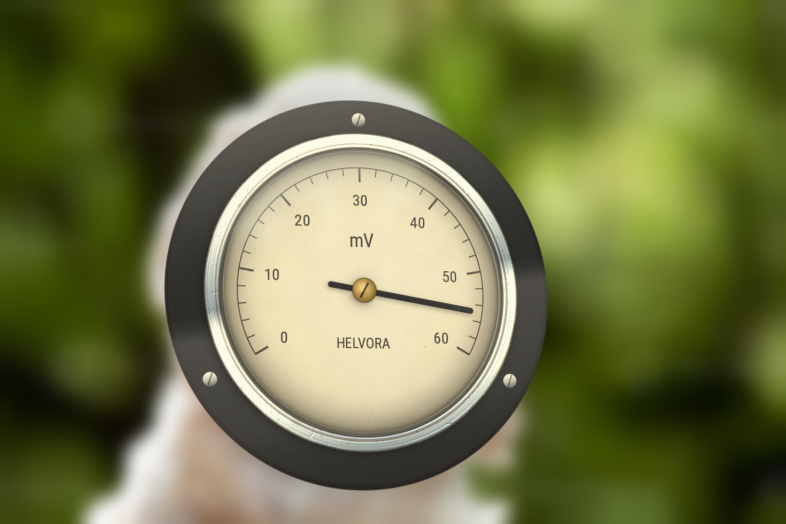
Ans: 55 mV
